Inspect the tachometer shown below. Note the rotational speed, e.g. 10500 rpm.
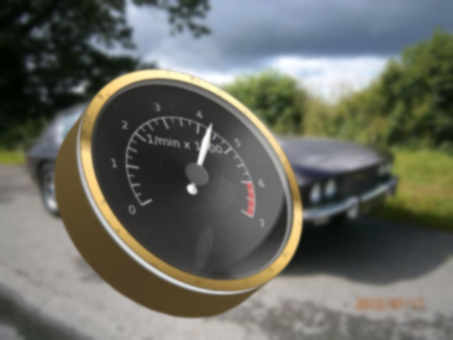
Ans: 4250 rpm
